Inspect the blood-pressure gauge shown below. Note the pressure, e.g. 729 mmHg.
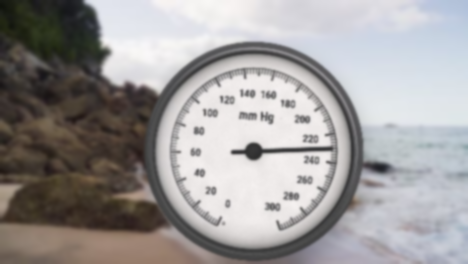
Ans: 230 mmHg
